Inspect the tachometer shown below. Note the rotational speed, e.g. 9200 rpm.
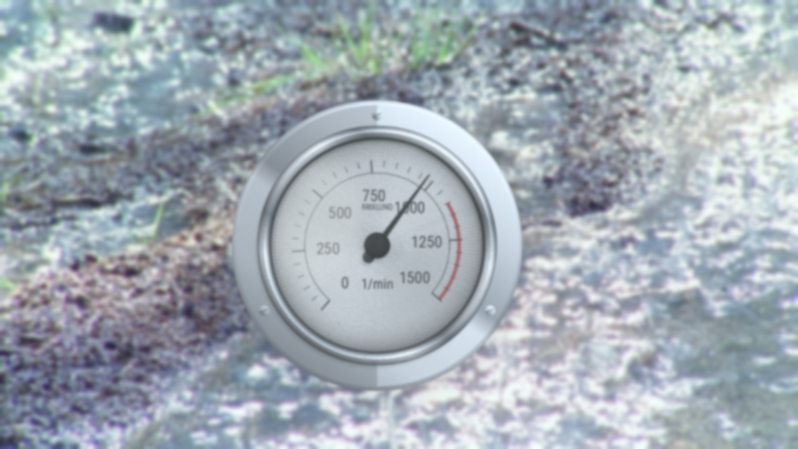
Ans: 975 rpm
